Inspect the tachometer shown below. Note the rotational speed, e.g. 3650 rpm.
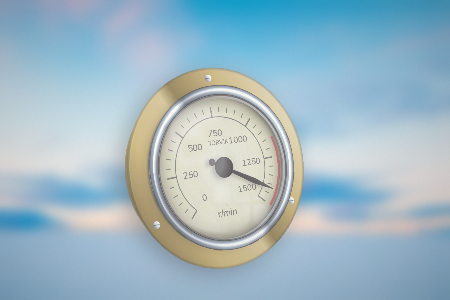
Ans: 1425 rpm
